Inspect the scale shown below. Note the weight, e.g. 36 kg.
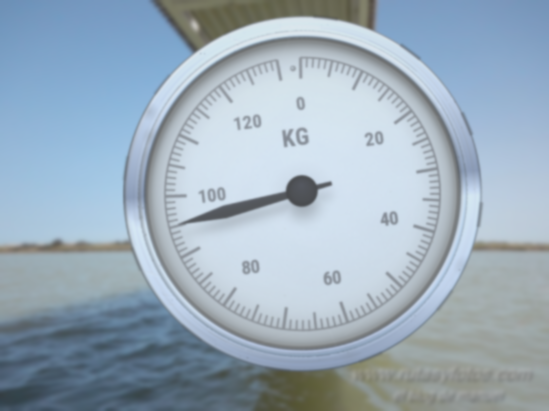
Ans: 95 kg
